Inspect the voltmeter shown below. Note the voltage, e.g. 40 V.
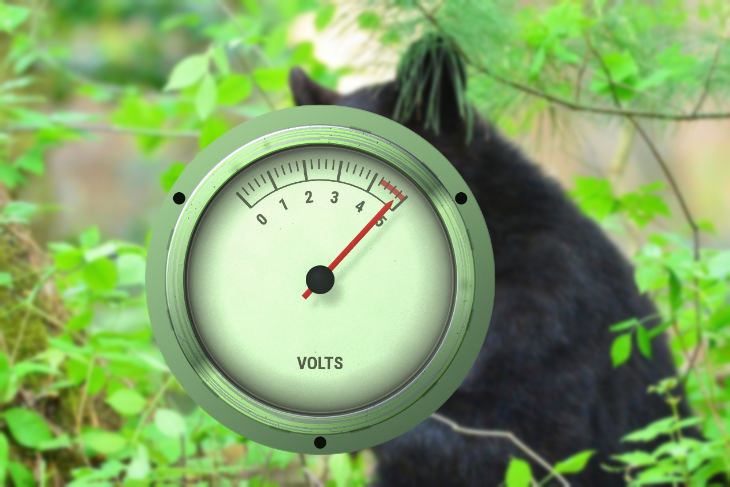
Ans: 4.8 V
